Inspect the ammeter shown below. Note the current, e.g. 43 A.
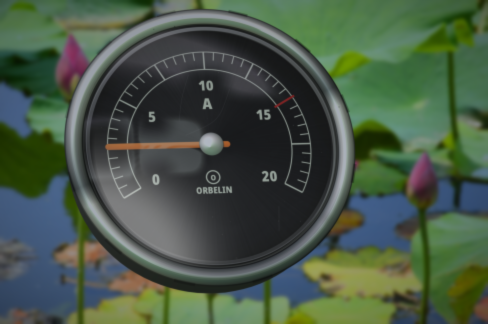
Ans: 2.5 A
